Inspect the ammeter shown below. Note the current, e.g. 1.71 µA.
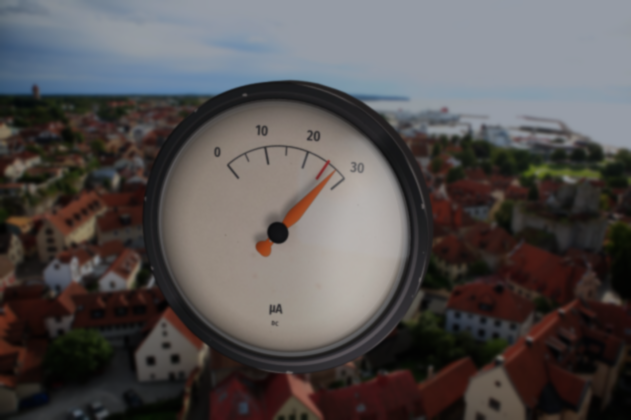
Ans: 27.5 µA
